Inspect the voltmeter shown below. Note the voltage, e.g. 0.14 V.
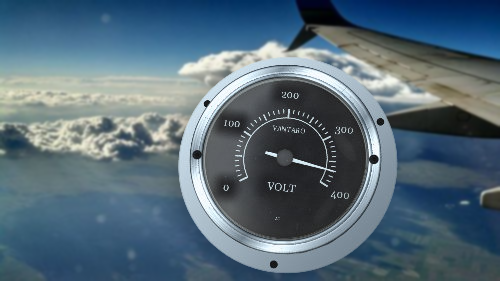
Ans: 370 V
